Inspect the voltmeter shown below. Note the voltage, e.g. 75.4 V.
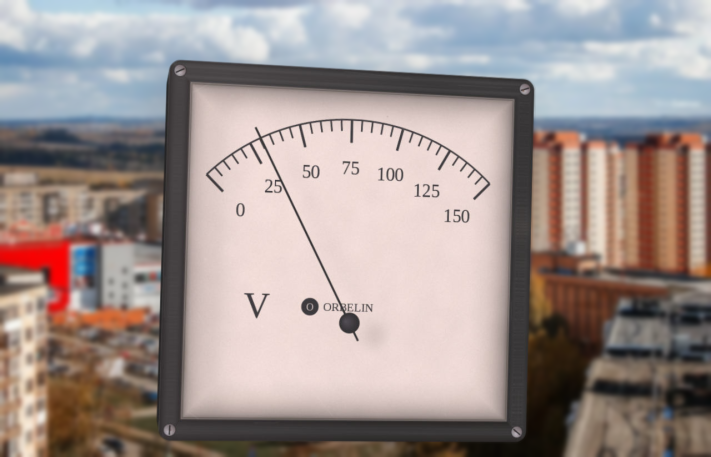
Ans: 30 V
